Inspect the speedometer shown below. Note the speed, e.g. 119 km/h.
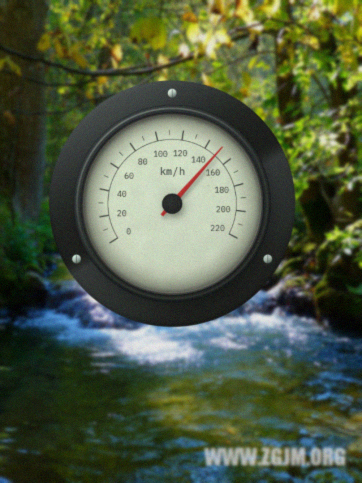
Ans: 150 km/h
